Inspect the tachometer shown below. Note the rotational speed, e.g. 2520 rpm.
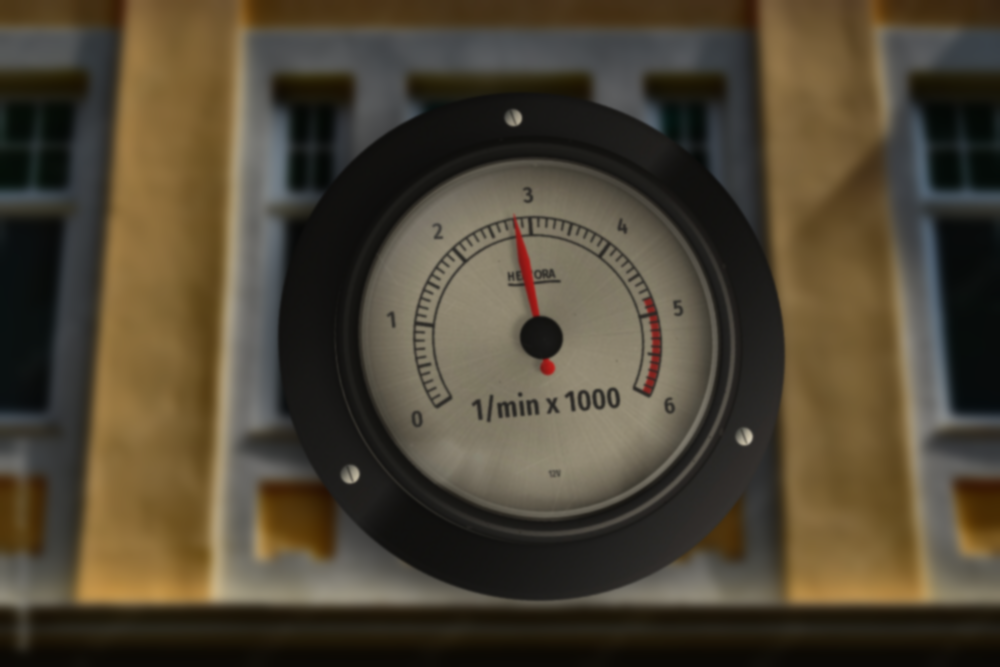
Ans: 2800 rpm
